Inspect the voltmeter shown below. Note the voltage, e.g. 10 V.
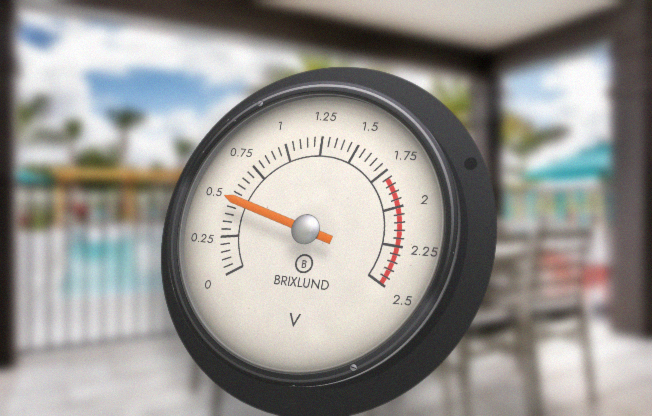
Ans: 0.5 V
